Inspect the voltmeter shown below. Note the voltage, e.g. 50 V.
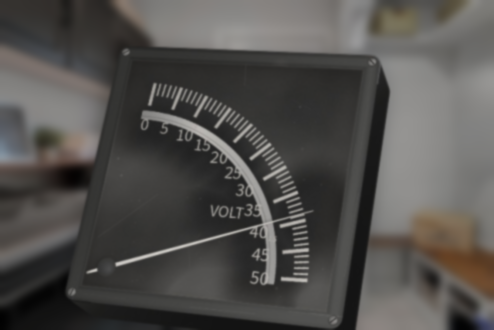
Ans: 39 V
